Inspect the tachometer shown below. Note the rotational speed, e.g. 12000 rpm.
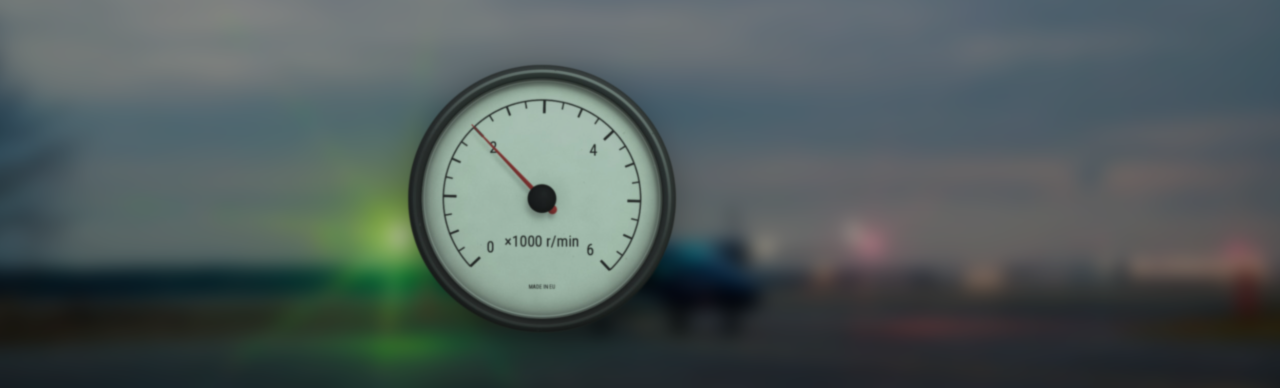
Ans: 2000 rpm
